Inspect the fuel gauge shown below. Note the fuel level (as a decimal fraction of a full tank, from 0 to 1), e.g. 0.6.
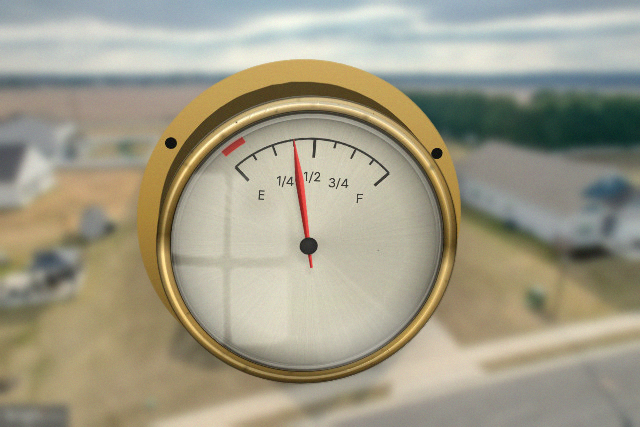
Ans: 0.375
